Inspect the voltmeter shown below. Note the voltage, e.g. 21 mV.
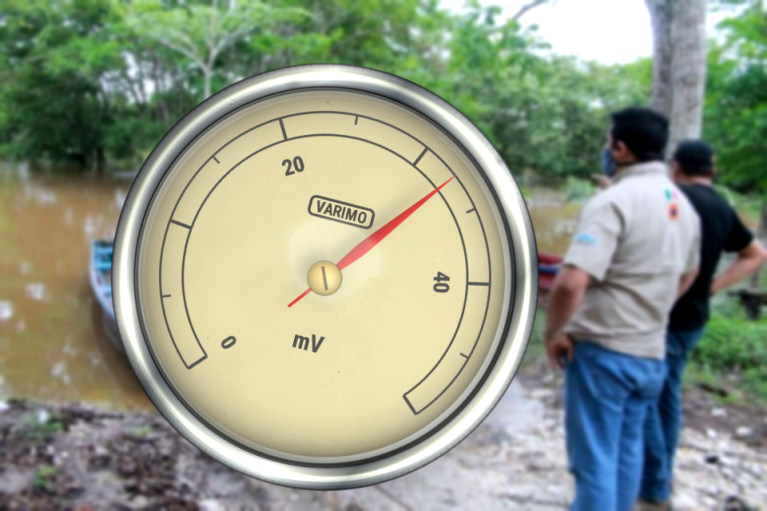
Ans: 32.5 mV
